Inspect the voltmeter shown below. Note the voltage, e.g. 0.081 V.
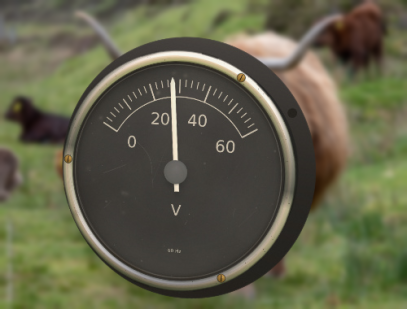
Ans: 28 V
